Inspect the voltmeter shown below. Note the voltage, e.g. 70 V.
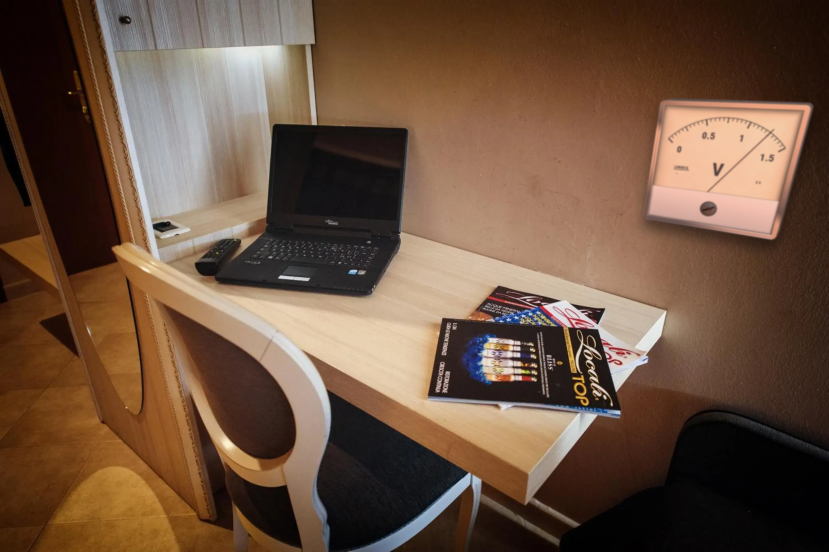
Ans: 1.25 V
